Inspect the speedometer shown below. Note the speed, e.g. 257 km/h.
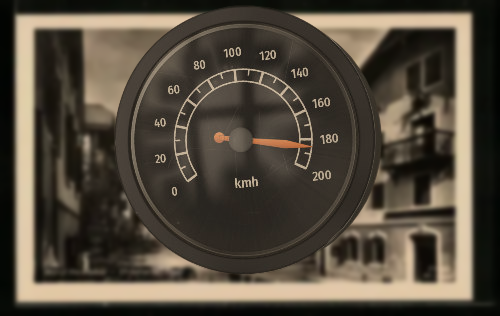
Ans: 185 km/h
